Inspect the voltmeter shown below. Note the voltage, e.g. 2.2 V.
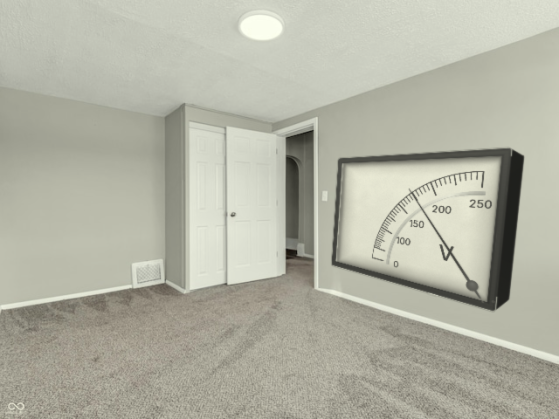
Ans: 175 V
